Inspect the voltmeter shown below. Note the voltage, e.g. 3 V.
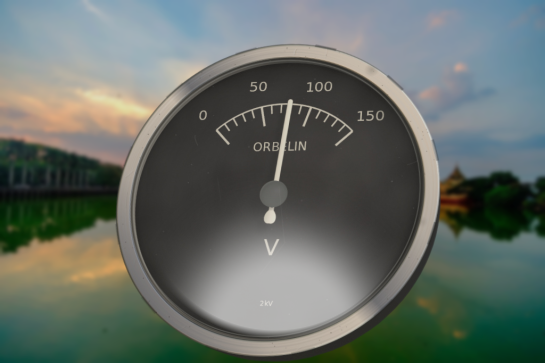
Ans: 80 V
